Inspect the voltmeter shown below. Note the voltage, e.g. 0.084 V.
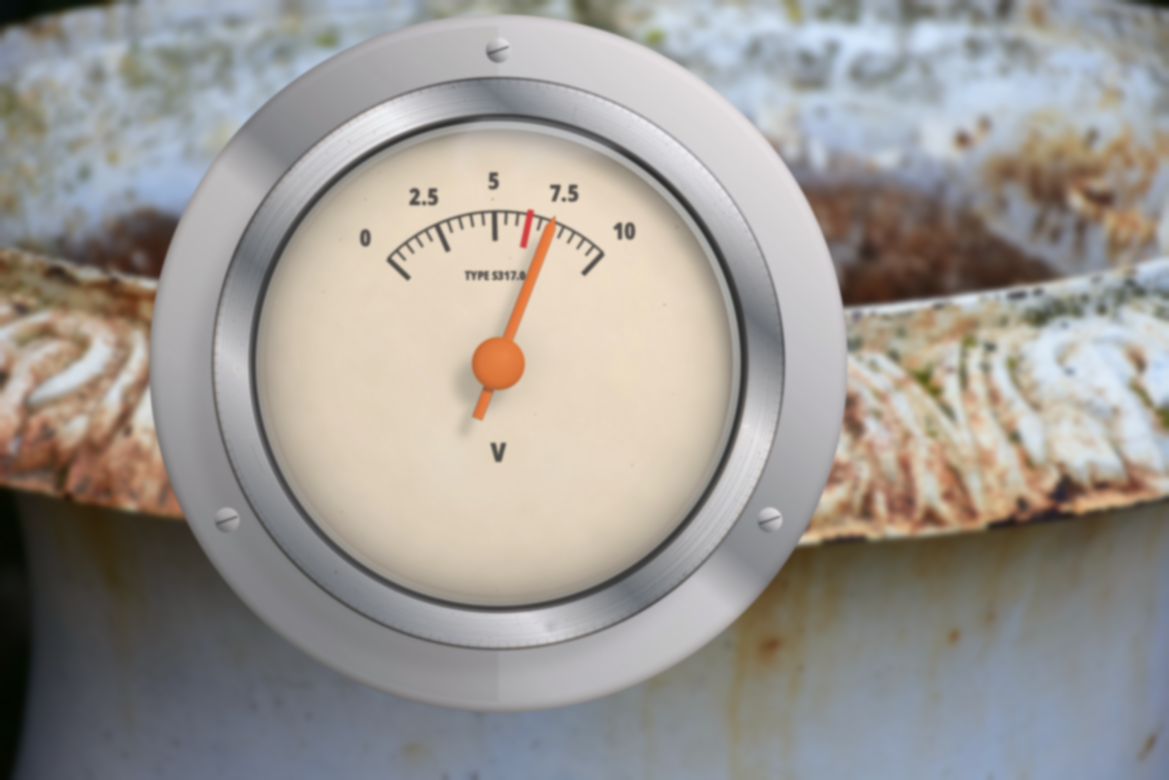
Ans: 7.5 V
